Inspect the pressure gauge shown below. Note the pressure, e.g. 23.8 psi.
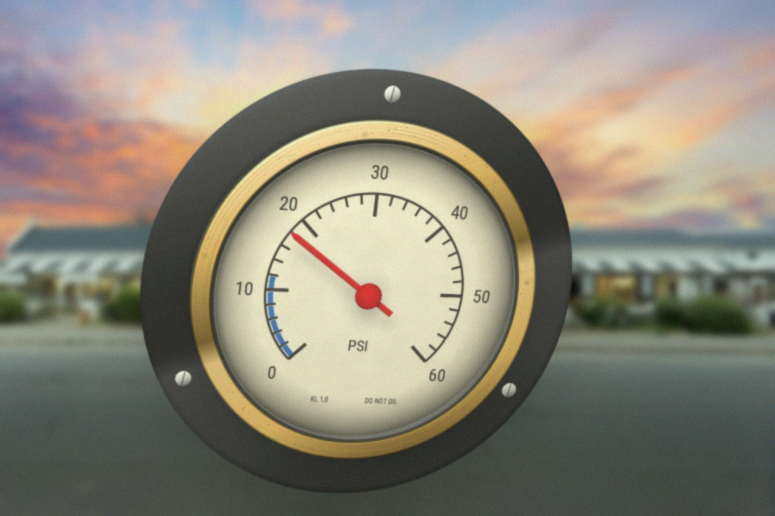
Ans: 18 psi
